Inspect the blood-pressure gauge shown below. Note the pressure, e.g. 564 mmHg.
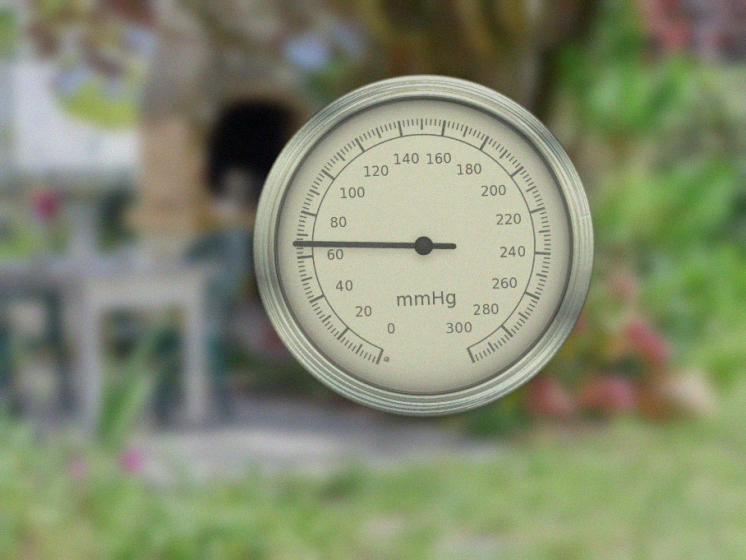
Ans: 66 mmHg
